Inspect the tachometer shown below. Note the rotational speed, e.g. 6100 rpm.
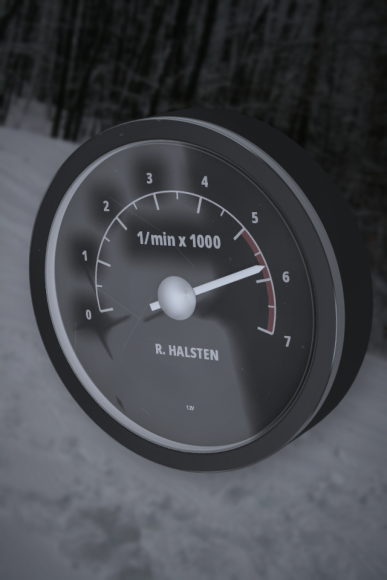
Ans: 5750 rpm
